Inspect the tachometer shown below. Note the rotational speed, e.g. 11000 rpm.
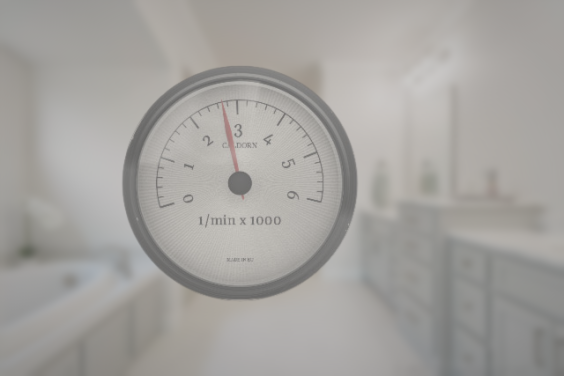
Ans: 2700 rpm
